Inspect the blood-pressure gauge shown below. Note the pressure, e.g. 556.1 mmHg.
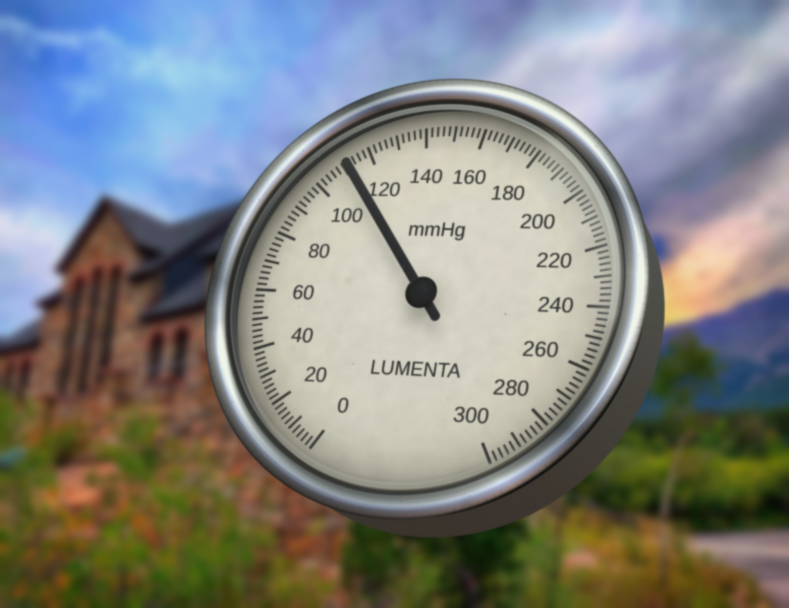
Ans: 112 mmHg
